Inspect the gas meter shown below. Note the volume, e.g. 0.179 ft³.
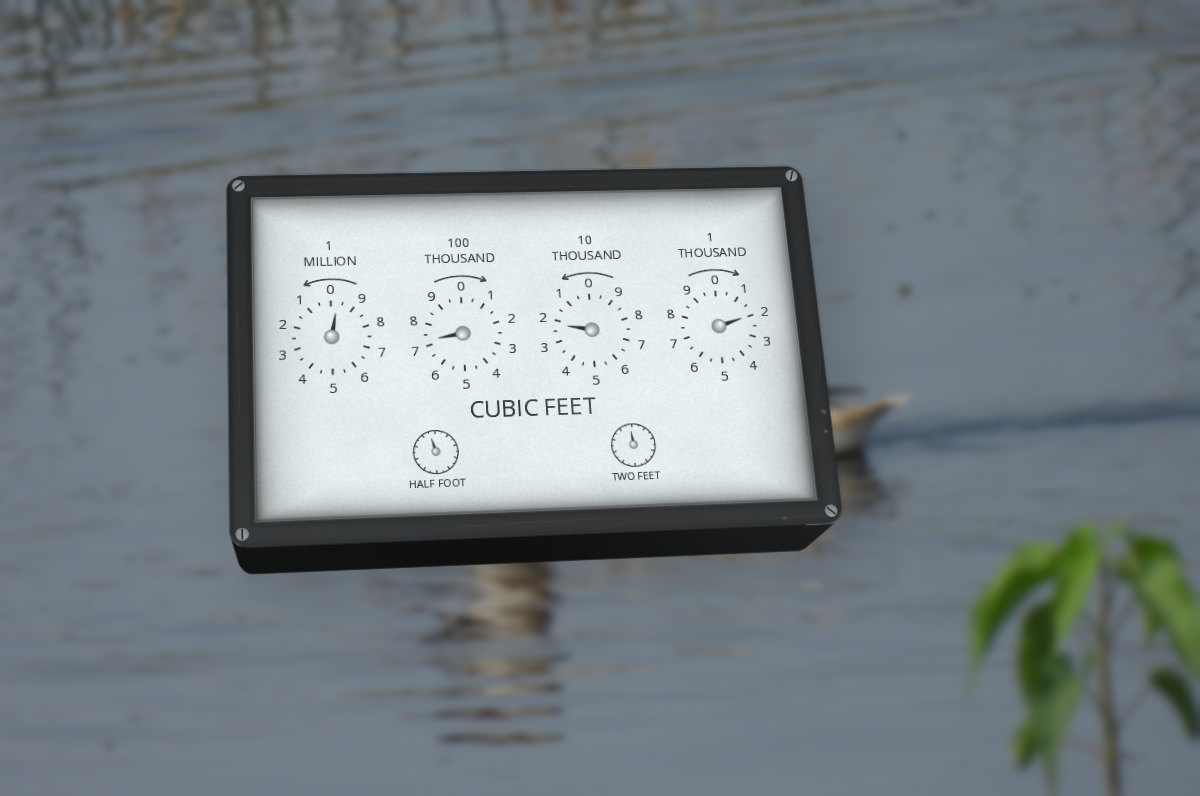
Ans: 972200 ft³
